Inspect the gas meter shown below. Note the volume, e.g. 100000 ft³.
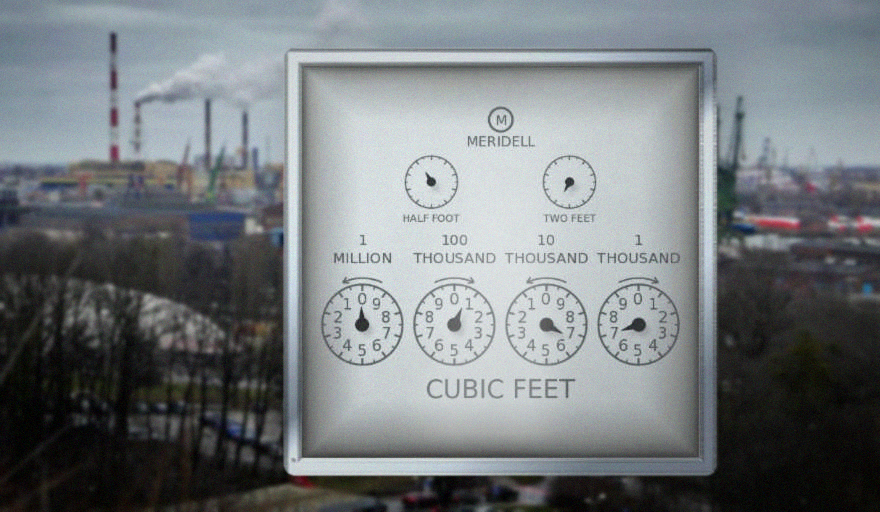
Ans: 6700 ft³
